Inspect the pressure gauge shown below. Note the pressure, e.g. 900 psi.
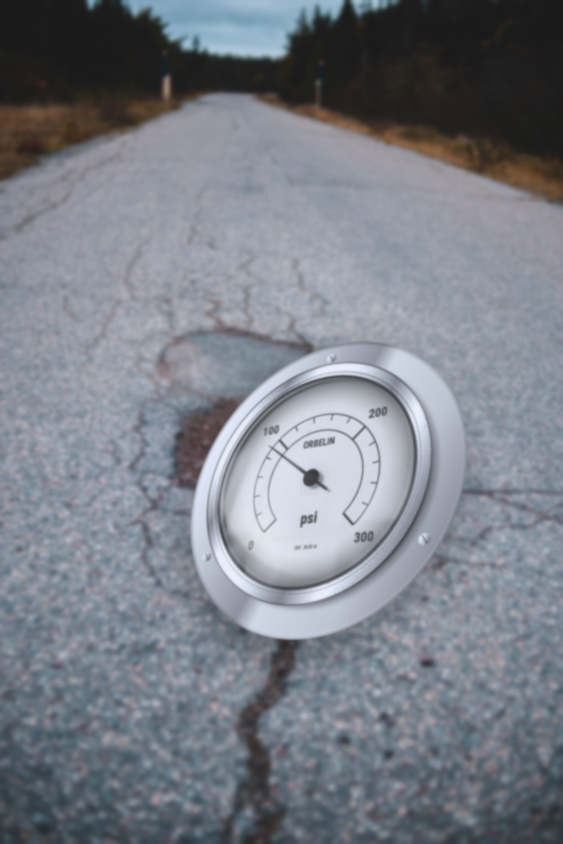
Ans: 90 psi
